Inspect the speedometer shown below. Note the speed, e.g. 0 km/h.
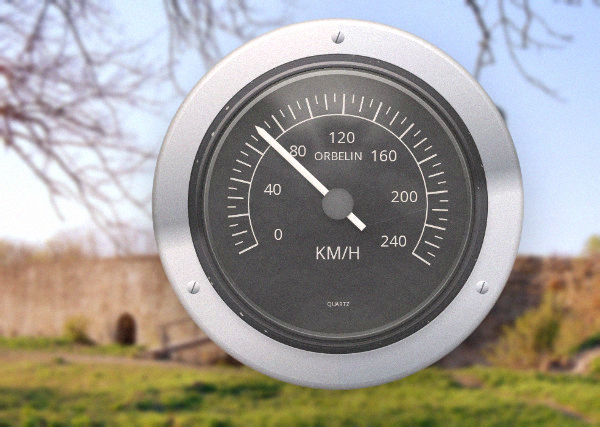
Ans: 70 km/h
